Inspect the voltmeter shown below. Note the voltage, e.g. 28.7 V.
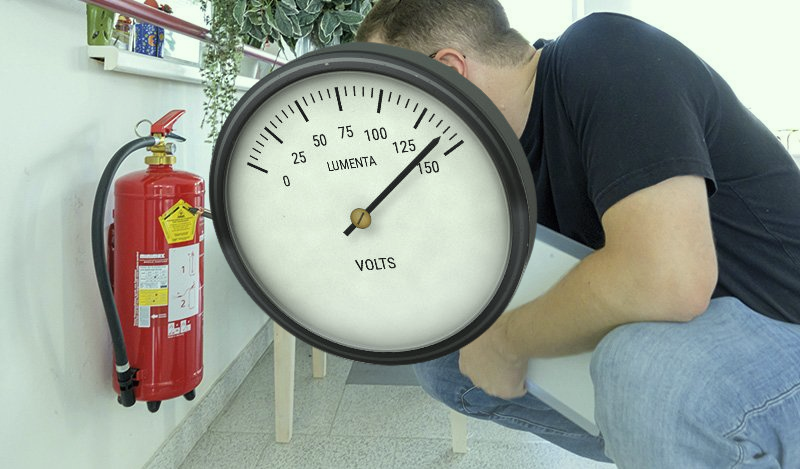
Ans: 140 V
